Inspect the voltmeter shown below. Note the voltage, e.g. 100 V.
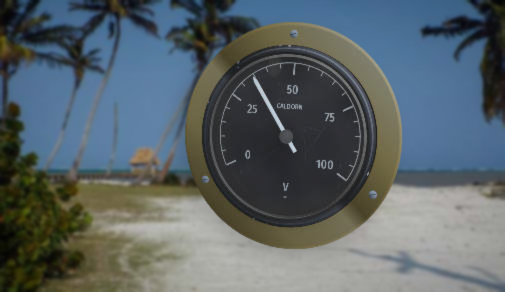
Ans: 35 V
